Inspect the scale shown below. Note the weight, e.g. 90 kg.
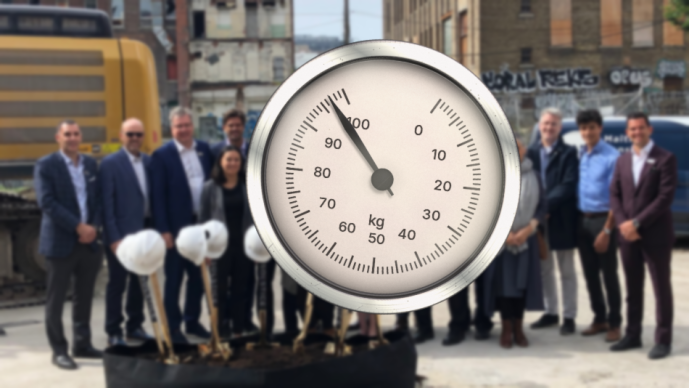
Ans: 97 kg
